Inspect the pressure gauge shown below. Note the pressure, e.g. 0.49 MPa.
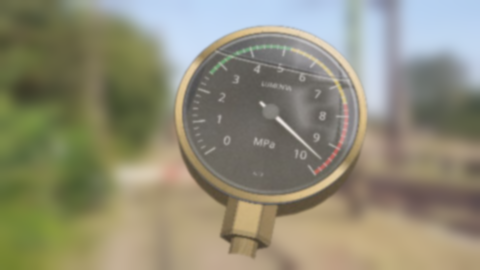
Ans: 9.6 MPa
